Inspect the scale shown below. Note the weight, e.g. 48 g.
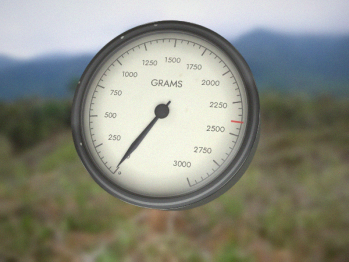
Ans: 0 g
